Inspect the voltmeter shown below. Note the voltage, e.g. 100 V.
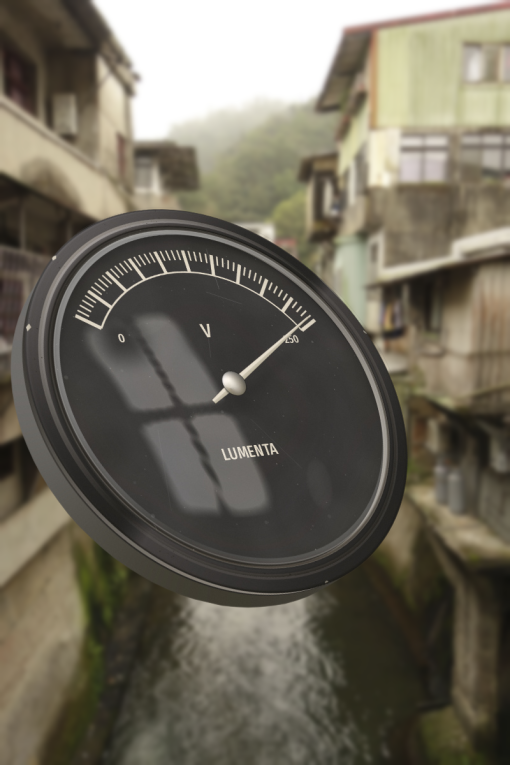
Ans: 245 V
